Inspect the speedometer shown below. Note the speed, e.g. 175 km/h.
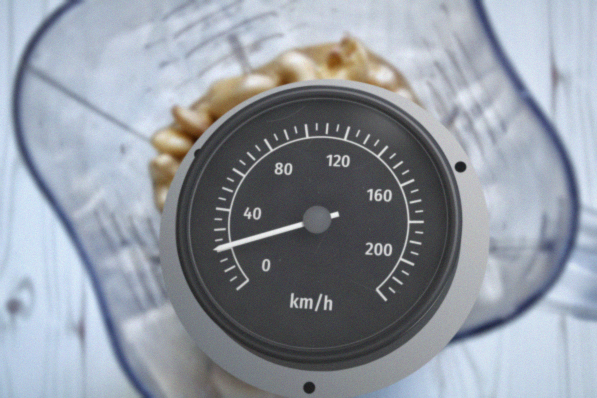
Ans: 20 km/h
